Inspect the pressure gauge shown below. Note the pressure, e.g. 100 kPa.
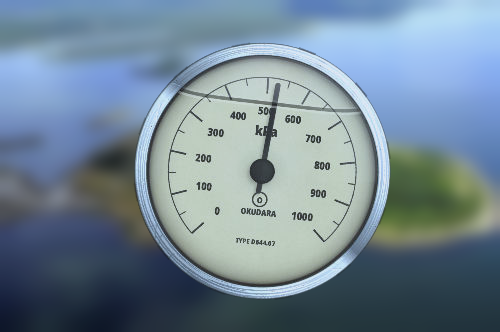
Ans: 525 kPa
